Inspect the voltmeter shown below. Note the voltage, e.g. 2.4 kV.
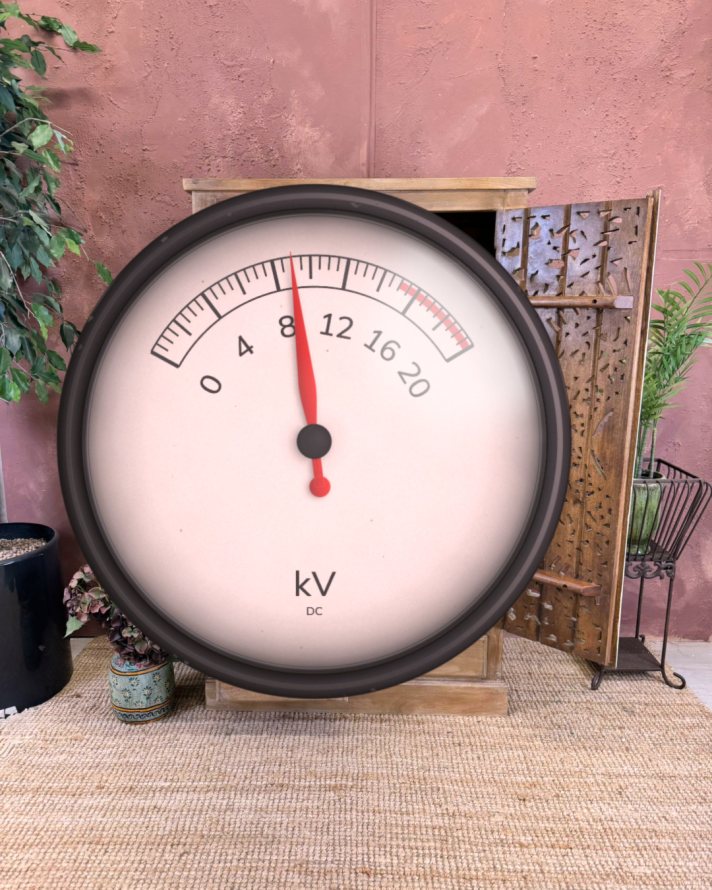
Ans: 9 kV
